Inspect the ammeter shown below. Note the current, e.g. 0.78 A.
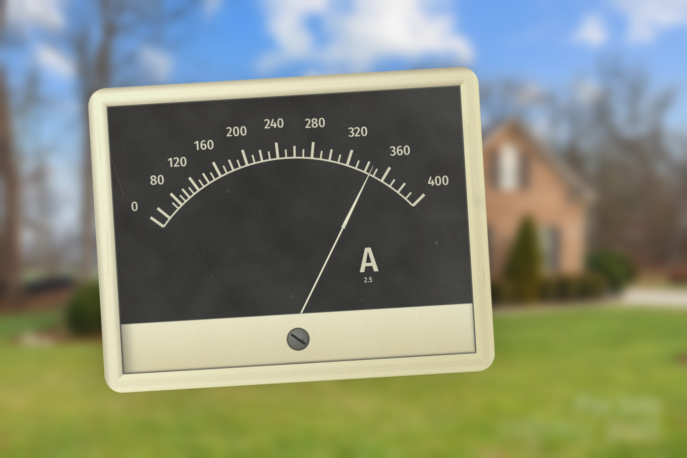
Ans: 345 A
